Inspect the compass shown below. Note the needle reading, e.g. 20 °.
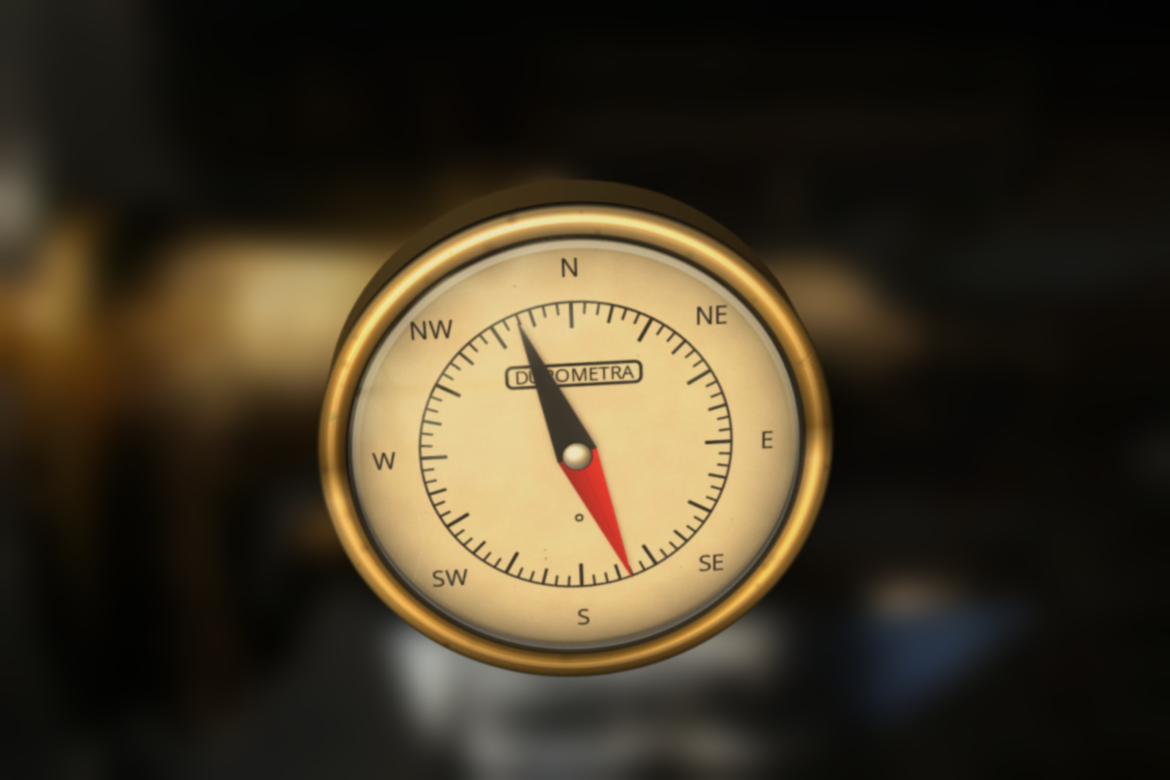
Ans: 160 °
